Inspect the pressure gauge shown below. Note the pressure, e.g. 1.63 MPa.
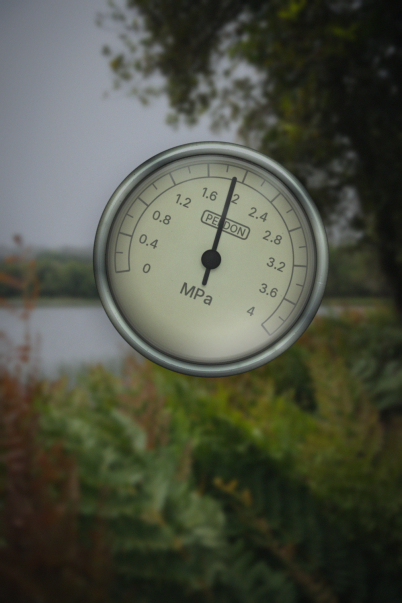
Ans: 1.9 MPa
